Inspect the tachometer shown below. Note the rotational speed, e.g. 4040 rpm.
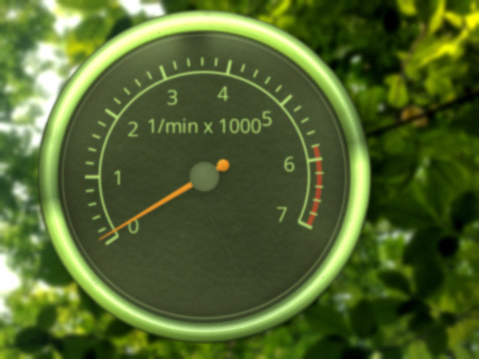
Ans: 100 rpm
